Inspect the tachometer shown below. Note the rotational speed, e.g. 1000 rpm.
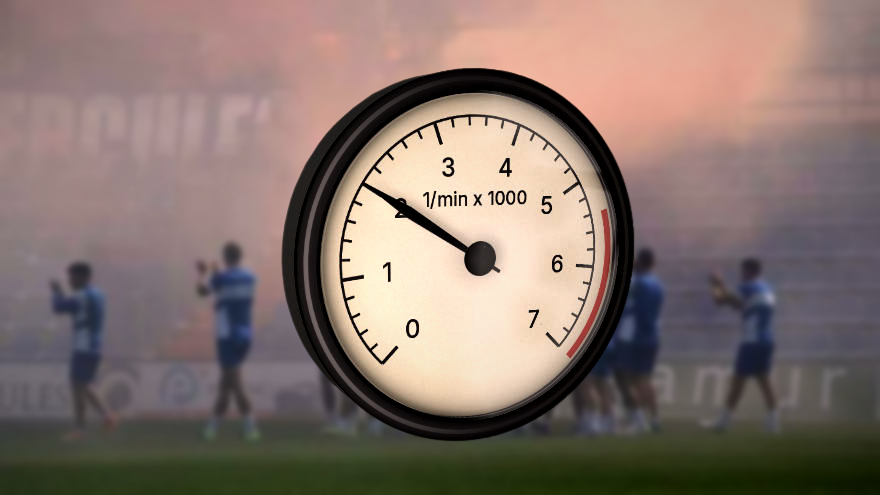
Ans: 2000 rpm
